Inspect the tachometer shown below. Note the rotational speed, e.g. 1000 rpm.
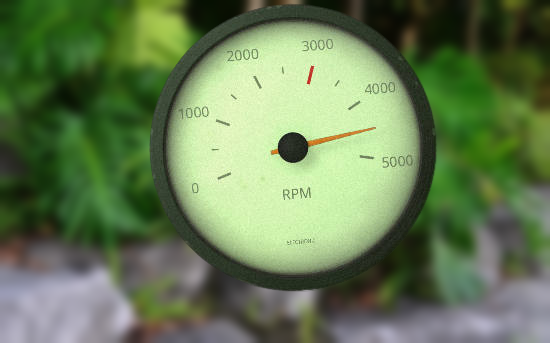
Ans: 4500 rpm
